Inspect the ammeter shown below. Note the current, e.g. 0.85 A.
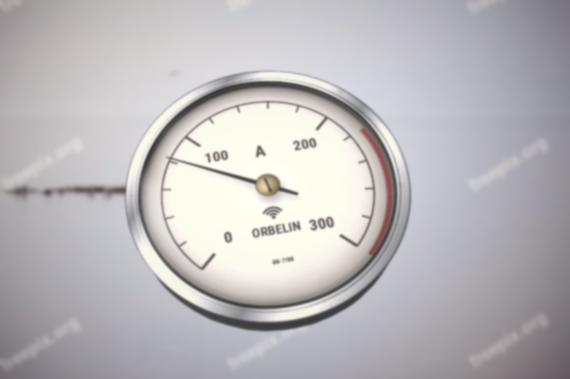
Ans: 80 A
